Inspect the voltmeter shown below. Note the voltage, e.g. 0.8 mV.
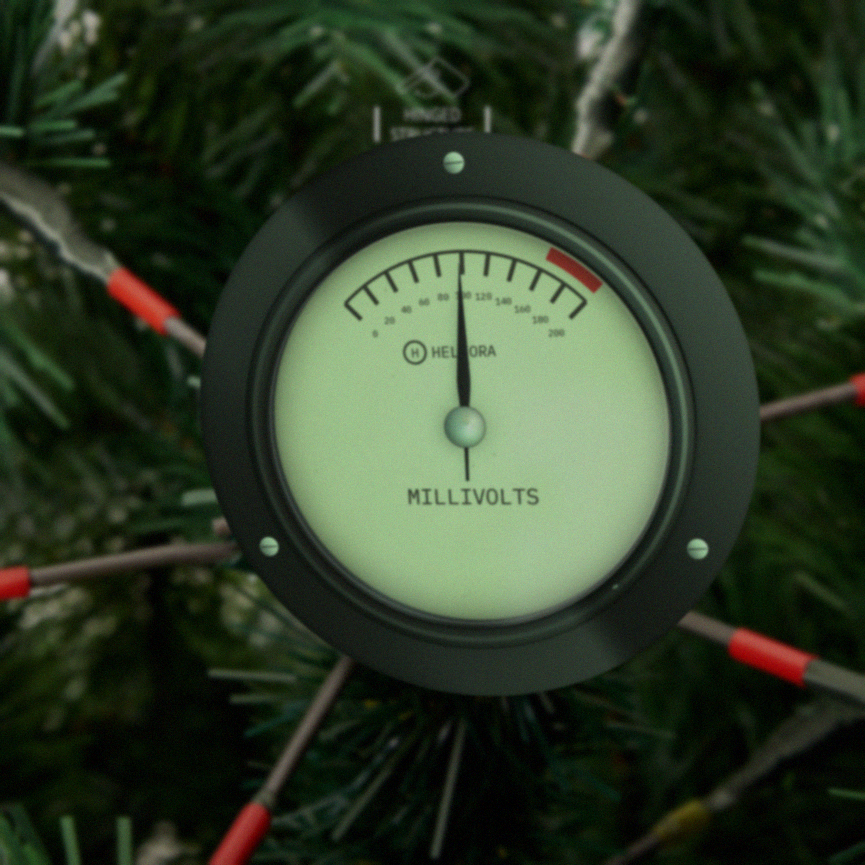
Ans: 100 mV
